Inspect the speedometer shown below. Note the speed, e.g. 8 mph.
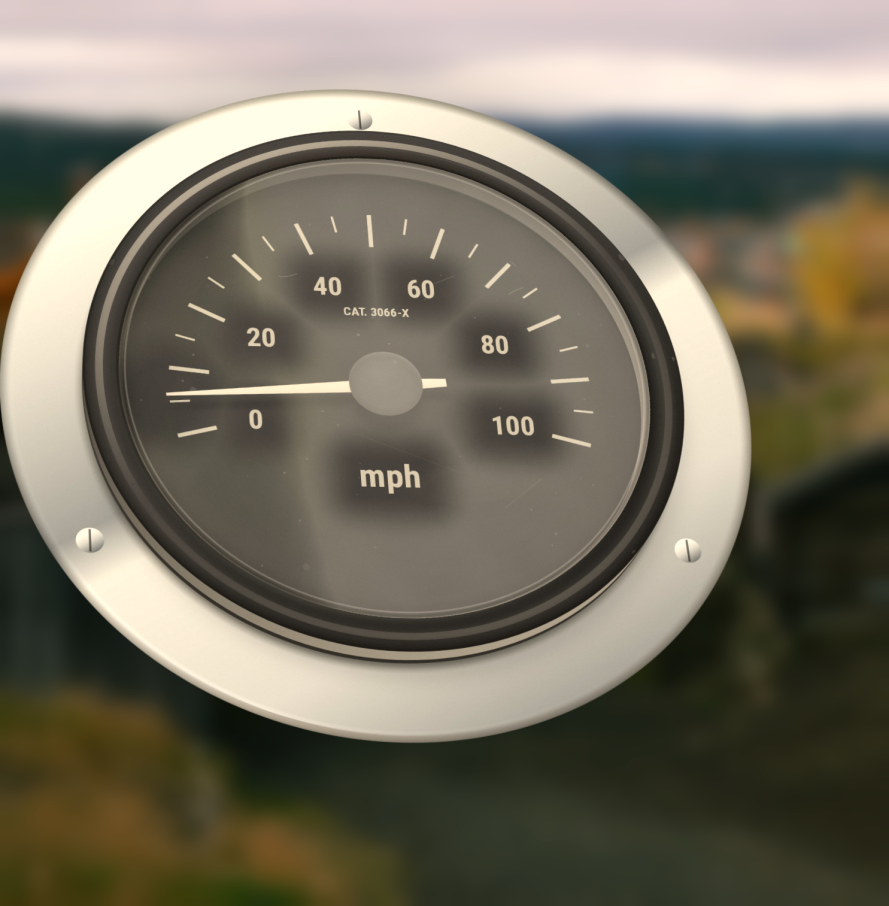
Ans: 5 mph
